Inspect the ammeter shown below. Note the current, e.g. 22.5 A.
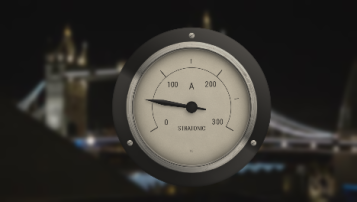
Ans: 50 A
